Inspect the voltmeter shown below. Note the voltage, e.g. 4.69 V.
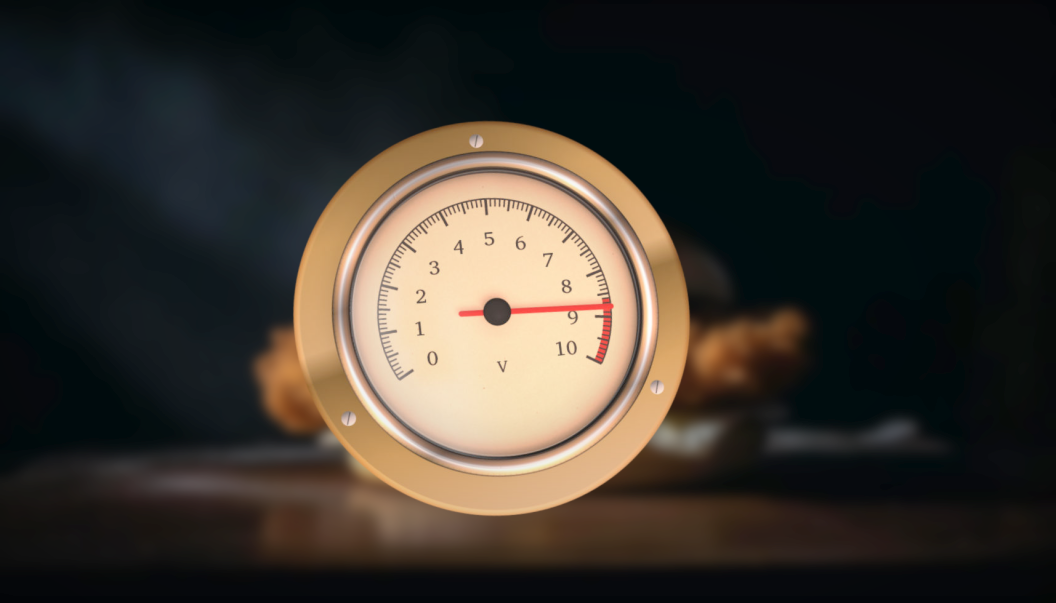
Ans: 8.8 V
